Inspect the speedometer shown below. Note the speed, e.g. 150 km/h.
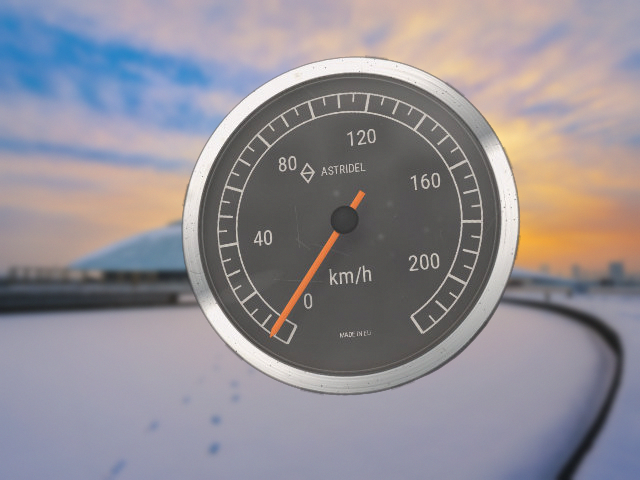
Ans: 5 km/h
